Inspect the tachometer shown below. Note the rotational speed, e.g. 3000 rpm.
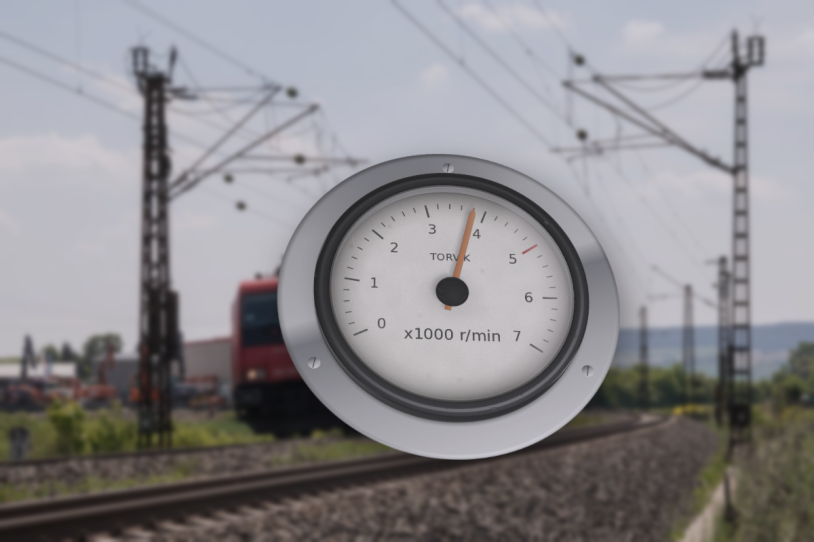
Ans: 3800 rpm
